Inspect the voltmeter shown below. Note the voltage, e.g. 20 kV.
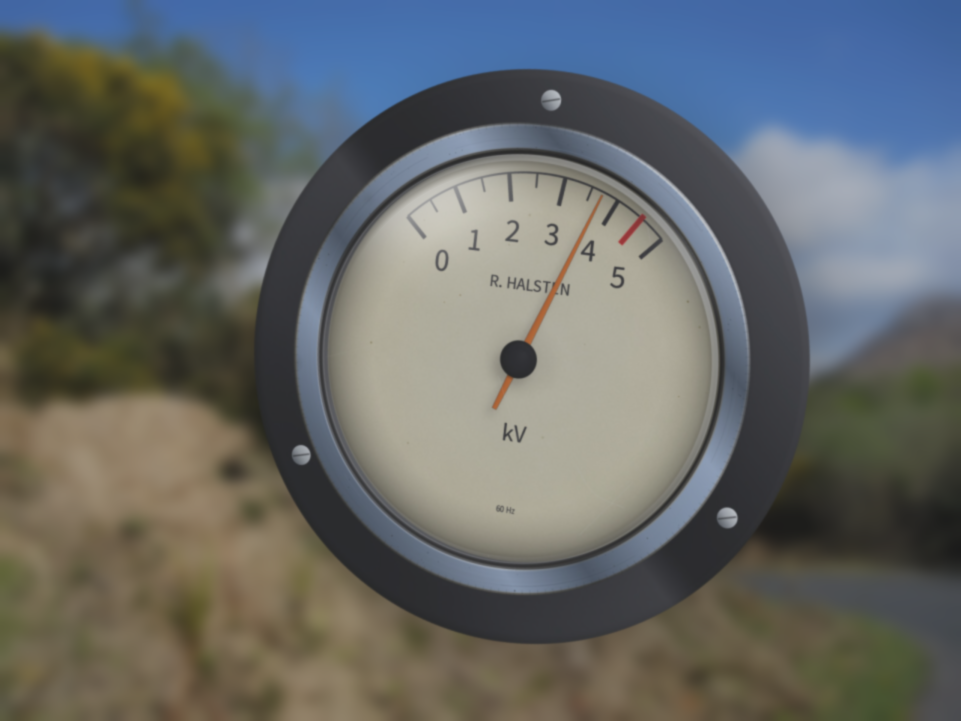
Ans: 3.75 kV
